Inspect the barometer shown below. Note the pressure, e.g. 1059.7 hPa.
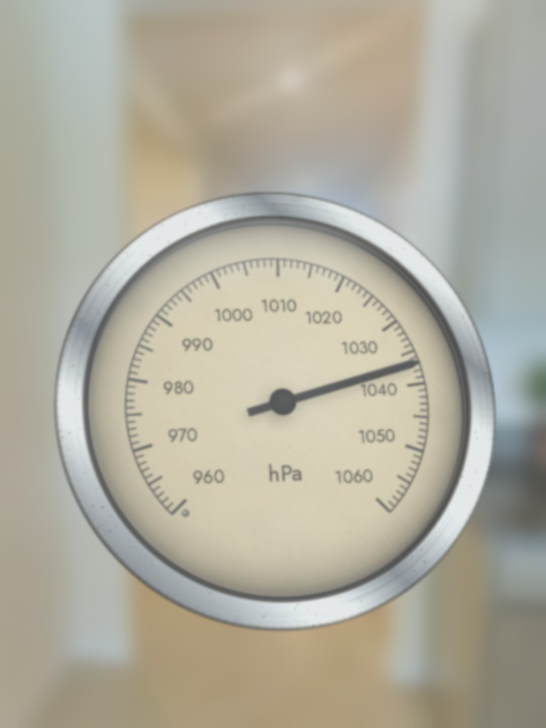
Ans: 1037 hPa
